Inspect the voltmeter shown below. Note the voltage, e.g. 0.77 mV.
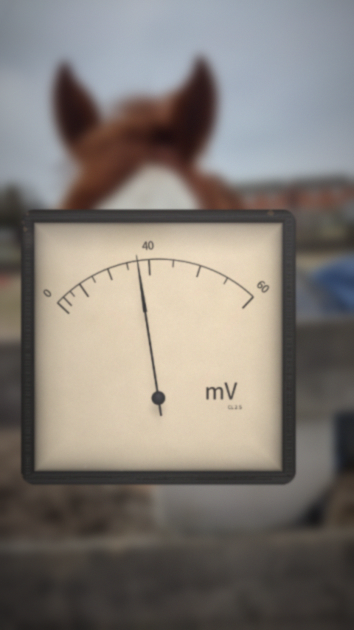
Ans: 37.5 mV
